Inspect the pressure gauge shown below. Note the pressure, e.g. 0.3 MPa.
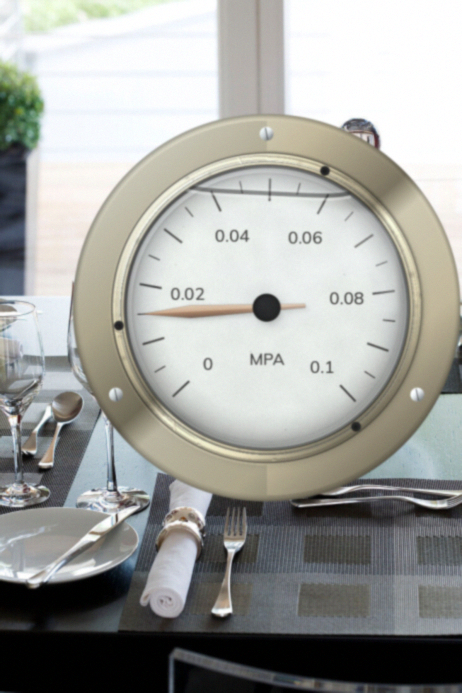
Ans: 0.015 MPa
